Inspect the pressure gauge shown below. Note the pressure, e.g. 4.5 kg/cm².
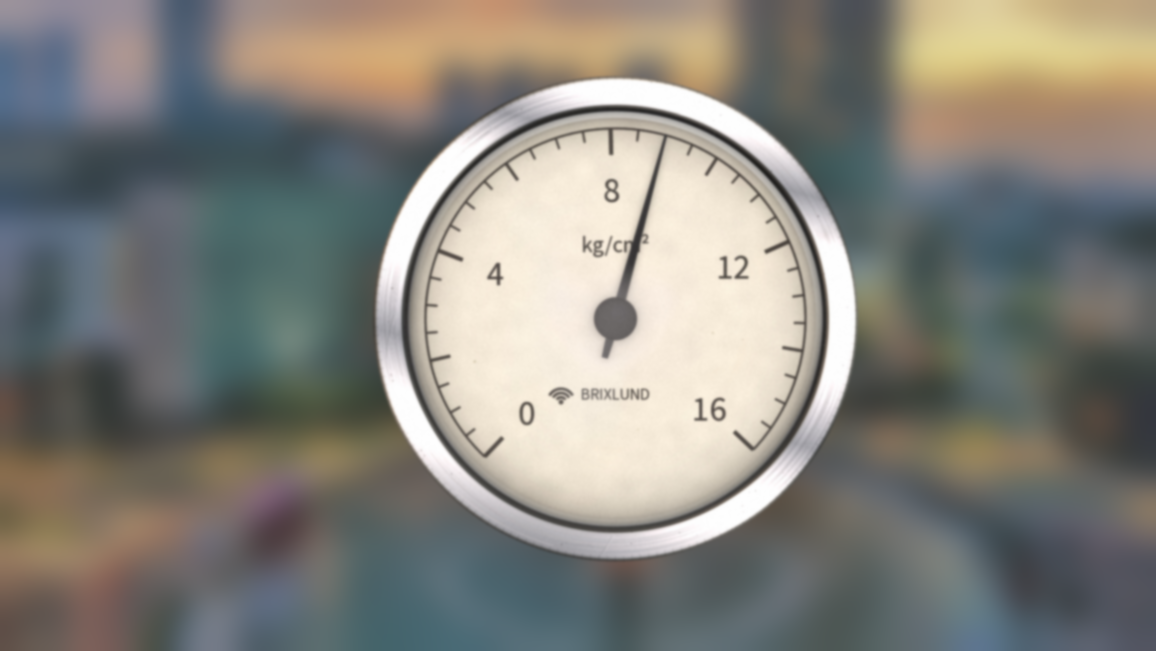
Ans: 9 kg/cm²
